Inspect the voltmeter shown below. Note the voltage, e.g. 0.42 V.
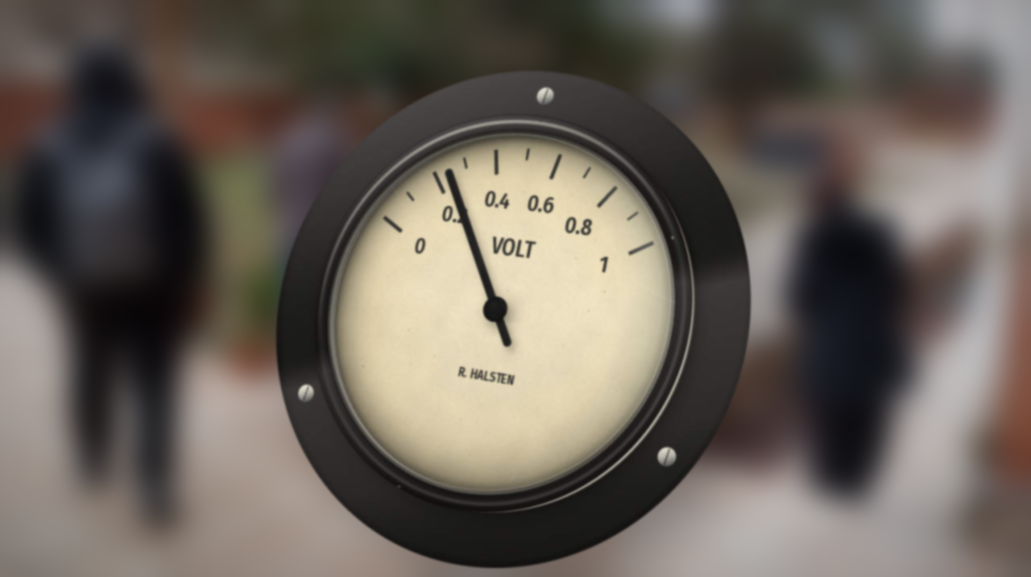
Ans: 0.25 V
